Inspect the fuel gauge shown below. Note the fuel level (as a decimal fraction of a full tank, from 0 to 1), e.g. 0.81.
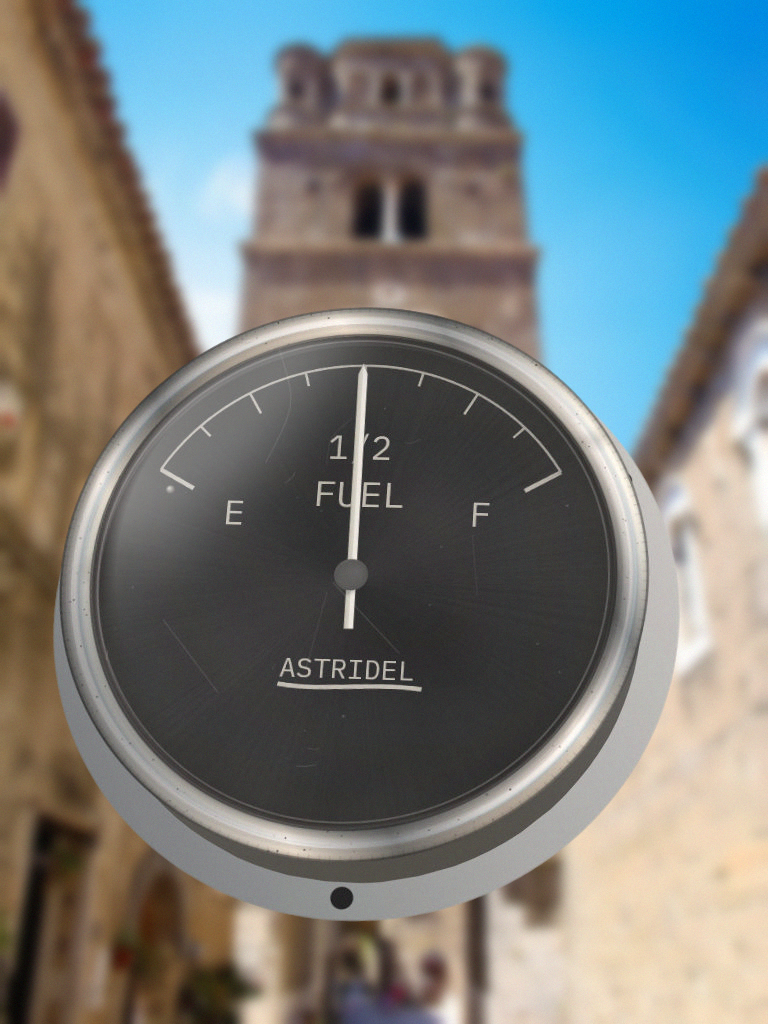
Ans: 0.5
